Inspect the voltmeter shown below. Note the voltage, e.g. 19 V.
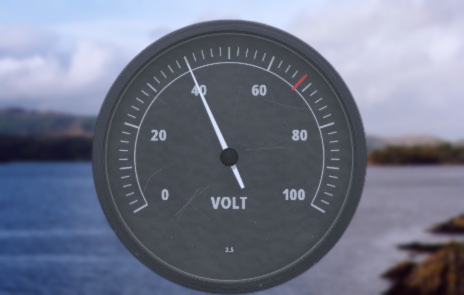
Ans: 40 V
